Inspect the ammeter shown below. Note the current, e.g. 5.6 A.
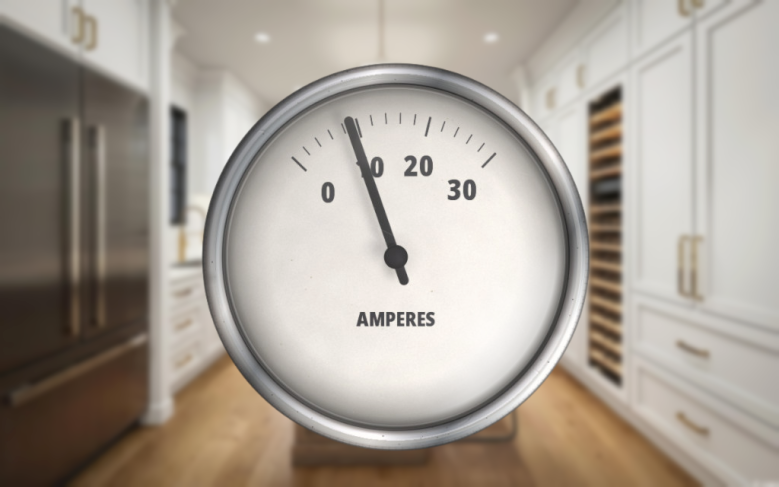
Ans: 9 A
